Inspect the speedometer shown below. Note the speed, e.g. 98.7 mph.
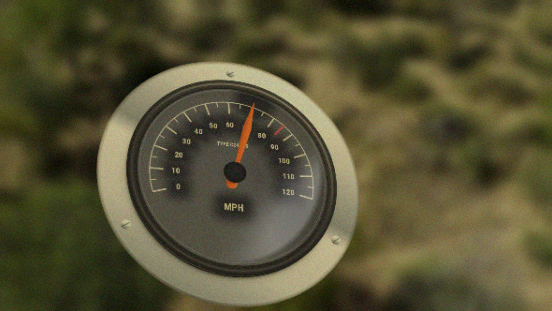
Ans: 70 mph
